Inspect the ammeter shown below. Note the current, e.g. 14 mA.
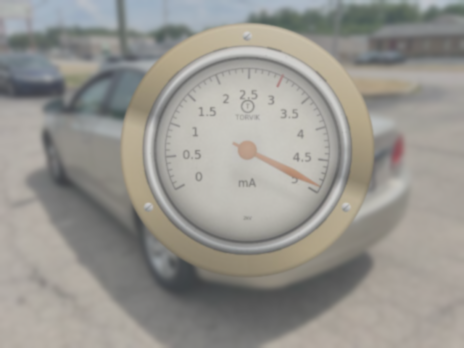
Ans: 4.9 mA
